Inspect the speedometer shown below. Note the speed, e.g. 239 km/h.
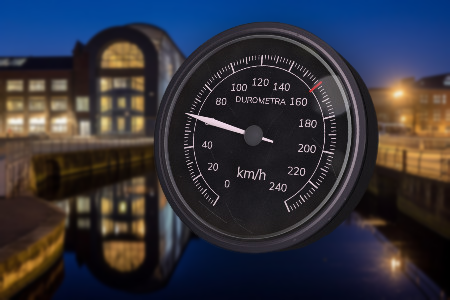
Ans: 60 km/h
